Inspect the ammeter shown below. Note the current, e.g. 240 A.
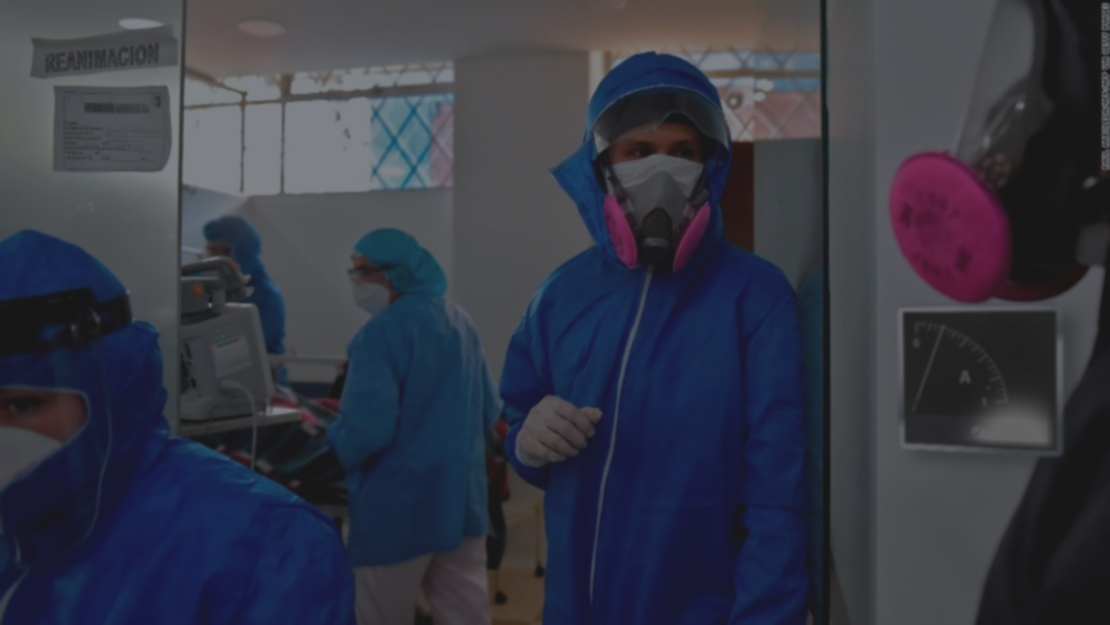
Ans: 0.2 A
